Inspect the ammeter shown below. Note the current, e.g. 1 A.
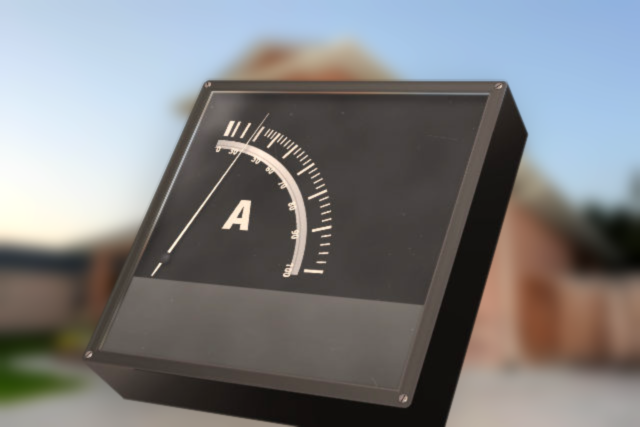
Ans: 40 A
